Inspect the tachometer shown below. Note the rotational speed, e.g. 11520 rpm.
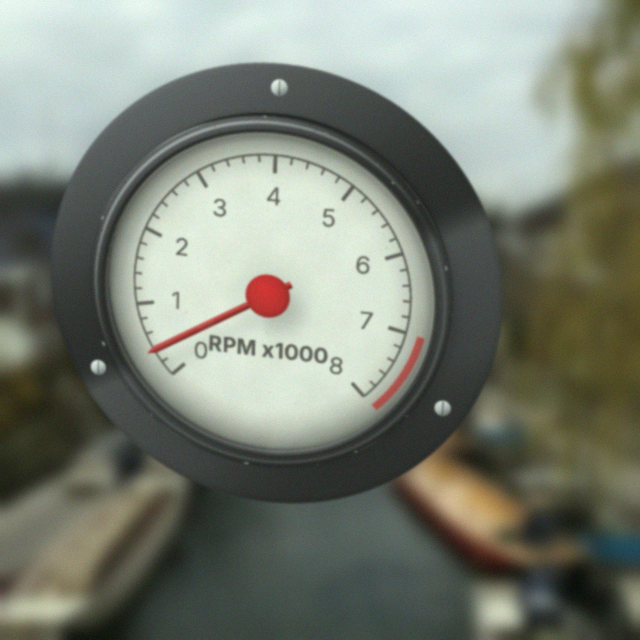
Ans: 400 rpm
